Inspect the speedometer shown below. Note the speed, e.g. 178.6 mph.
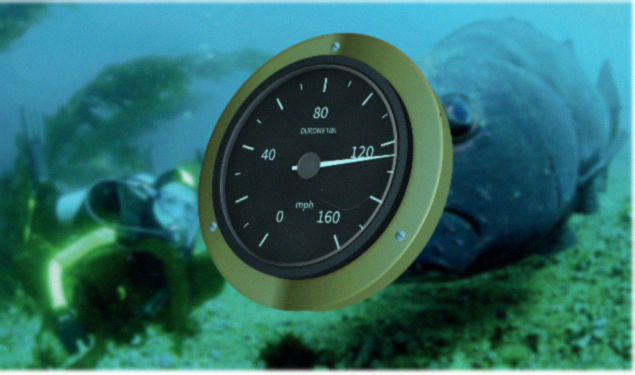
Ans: 125 mph
